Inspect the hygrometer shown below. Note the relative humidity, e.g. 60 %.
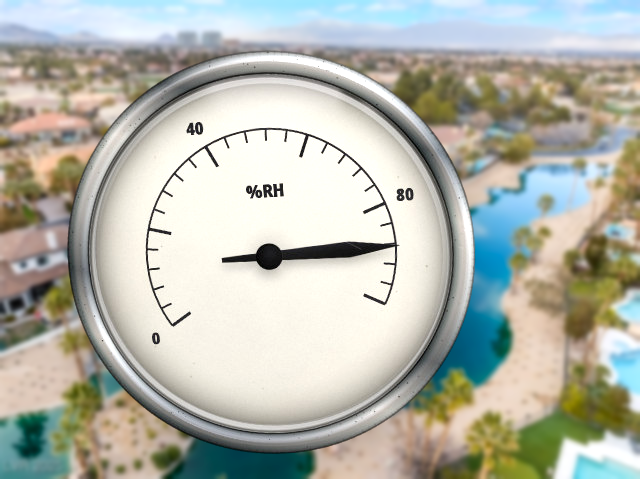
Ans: 88 %
